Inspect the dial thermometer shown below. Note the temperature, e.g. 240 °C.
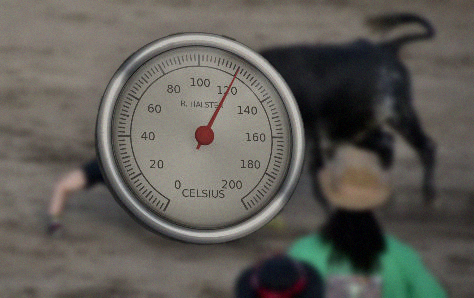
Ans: 120 °C
